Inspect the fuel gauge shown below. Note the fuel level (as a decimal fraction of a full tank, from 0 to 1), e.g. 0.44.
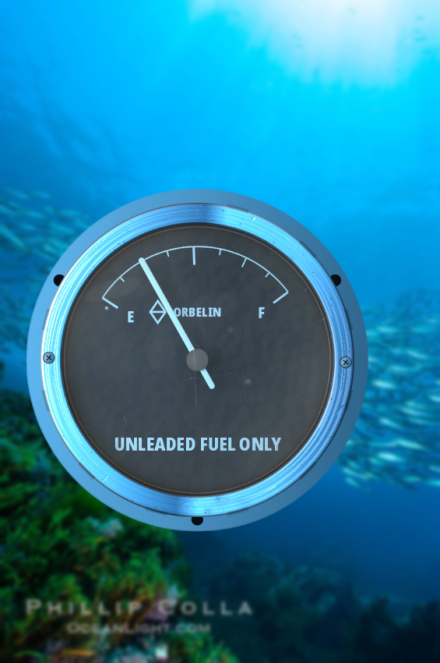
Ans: 0.25
